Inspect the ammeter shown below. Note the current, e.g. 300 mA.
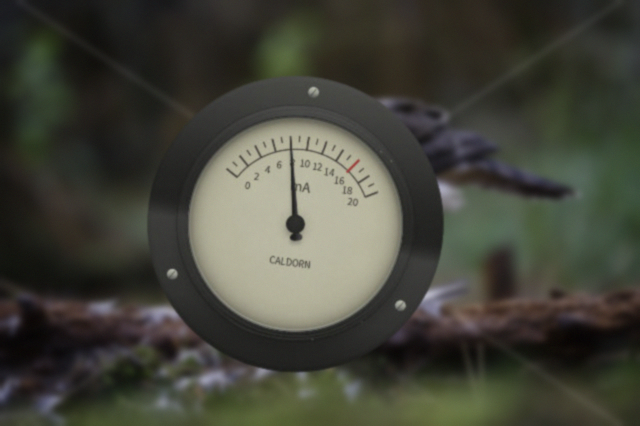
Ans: 8 mA
